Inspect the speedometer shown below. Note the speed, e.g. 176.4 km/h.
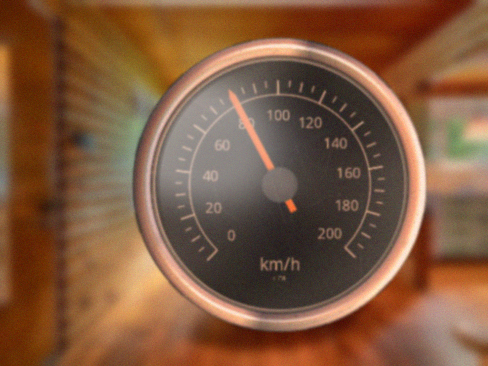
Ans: 80 km/h
